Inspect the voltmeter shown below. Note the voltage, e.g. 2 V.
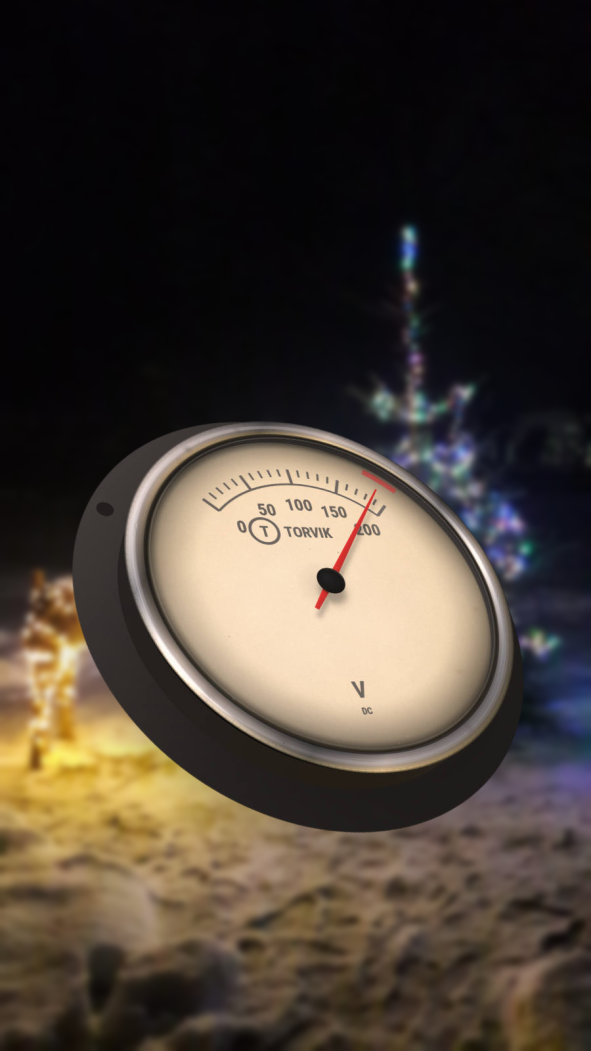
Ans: 185 V
